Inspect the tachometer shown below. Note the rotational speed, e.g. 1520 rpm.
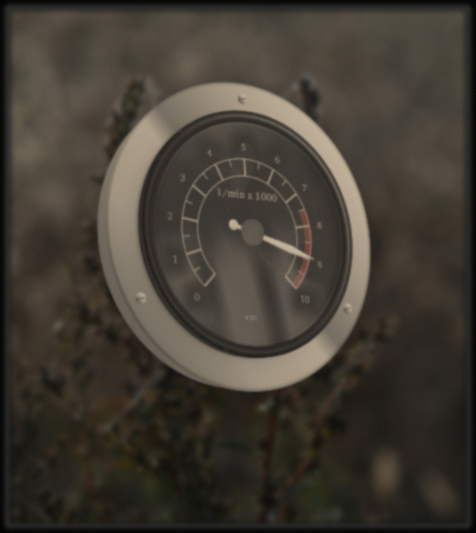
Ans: 9000 rpm
